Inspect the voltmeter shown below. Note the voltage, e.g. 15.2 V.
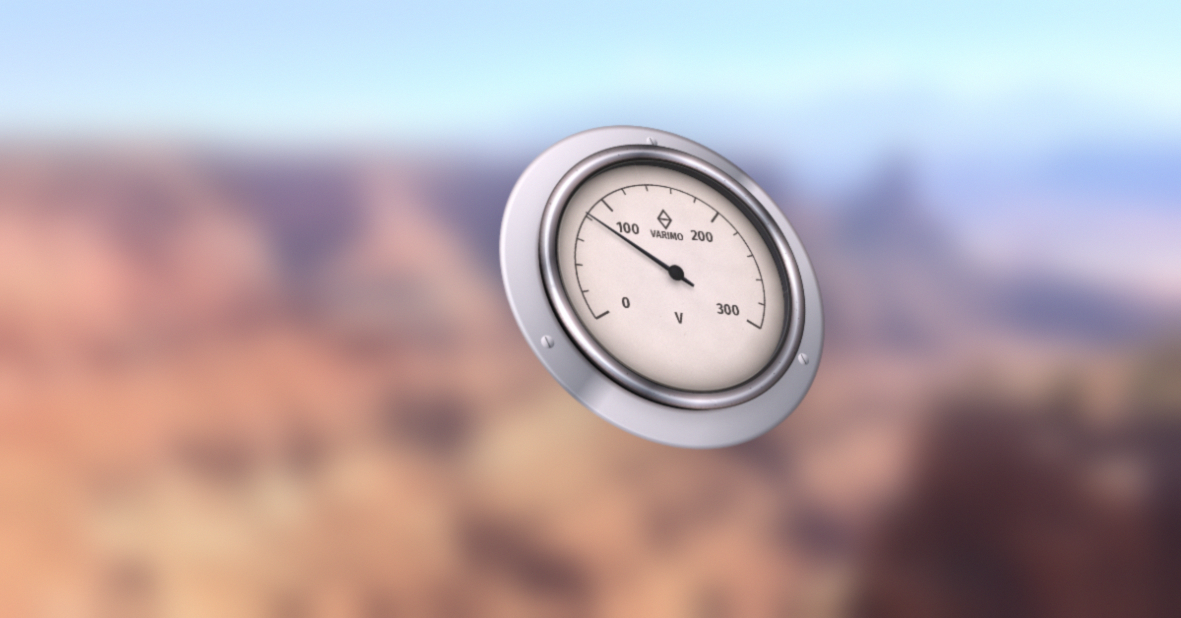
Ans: 80 V
